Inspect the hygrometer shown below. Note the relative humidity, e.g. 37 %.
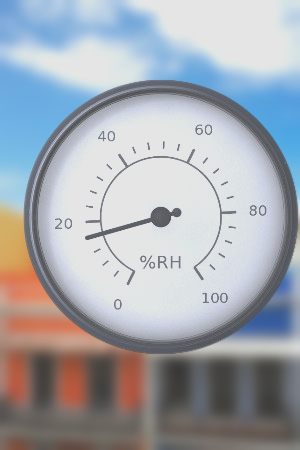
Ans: 16 %
